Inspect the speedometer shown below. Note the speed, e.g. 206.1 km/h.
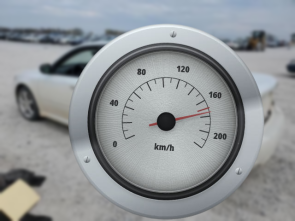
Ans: 175 km/h
